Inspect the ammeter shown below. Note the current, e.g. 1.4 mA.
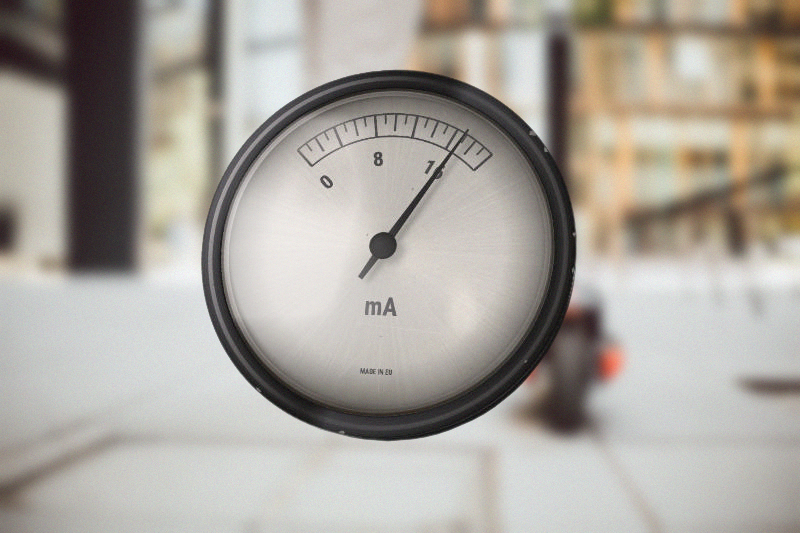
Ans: 17 mA
